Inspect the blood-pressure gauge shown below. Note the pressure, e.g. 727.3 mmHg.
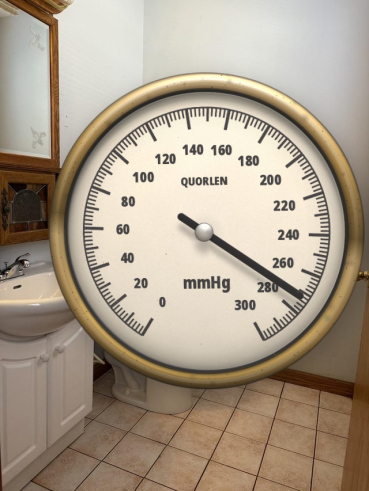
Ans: 272 mmHg
